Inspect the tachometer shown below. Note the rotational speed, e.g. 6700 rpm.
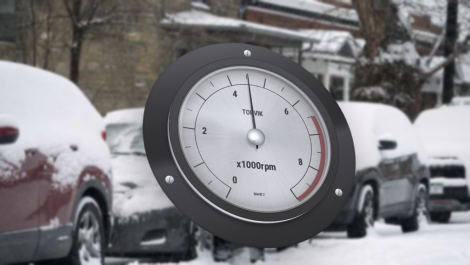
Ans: 4500 rpm
